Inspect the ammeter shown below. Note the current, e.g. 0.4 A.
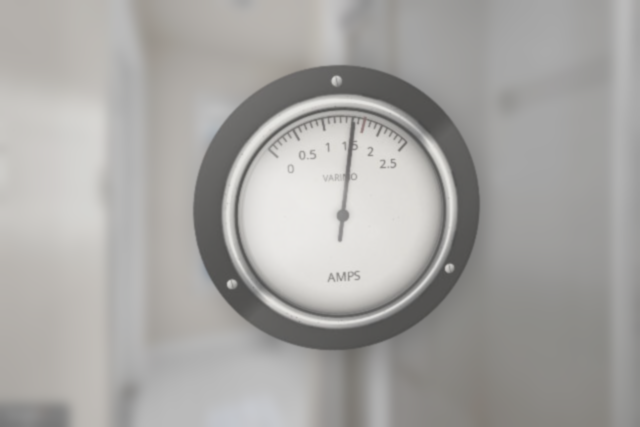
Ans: 1.5 A
